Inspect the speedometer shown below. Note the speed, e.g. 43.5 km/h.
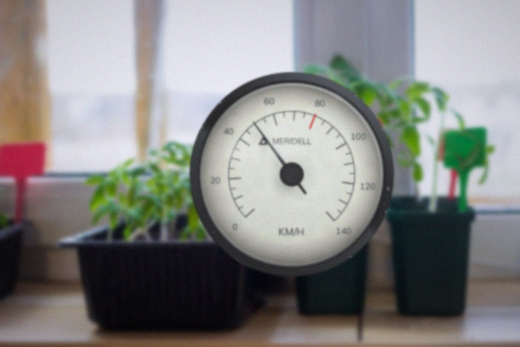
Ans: 50 km/h
